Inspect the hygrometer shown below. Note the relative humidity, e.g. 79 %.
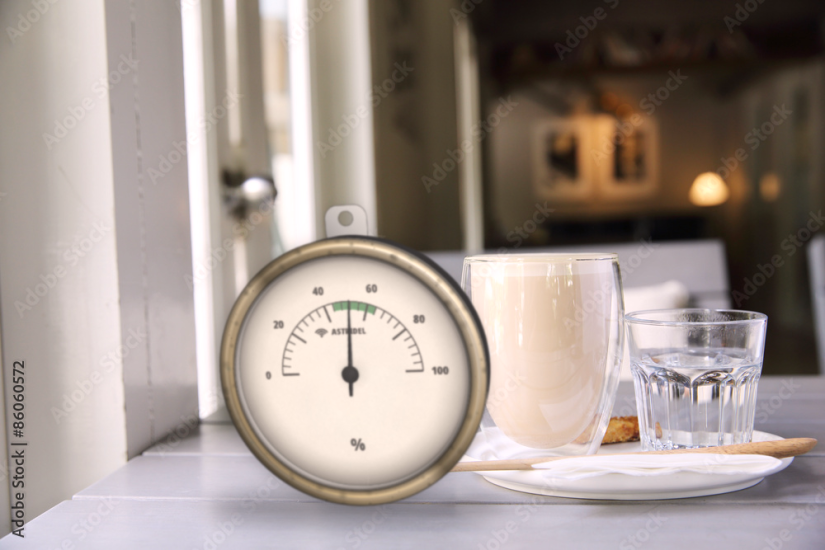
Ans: 52 %
